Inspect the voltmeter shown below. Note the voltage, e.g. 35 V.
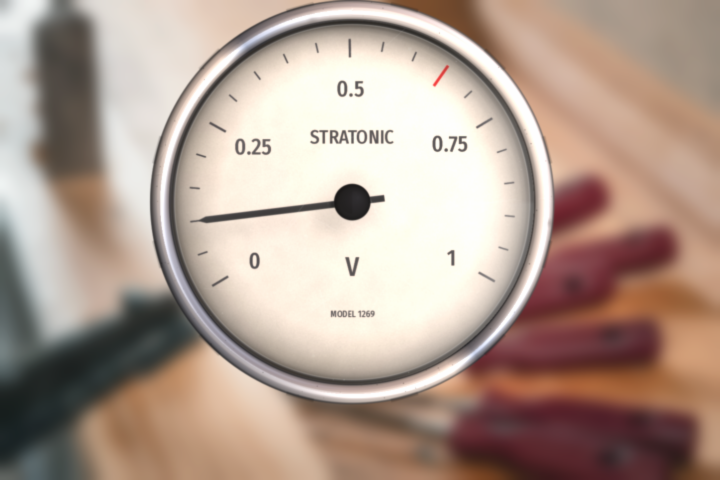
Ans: 0.1 V
